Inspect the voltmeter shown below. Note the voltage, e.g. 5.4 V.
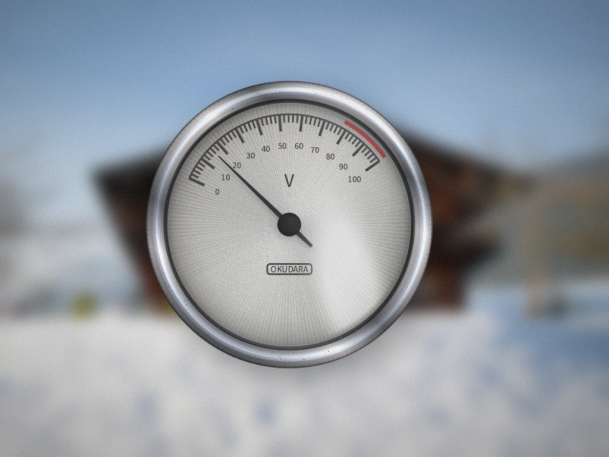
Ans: 16 V
